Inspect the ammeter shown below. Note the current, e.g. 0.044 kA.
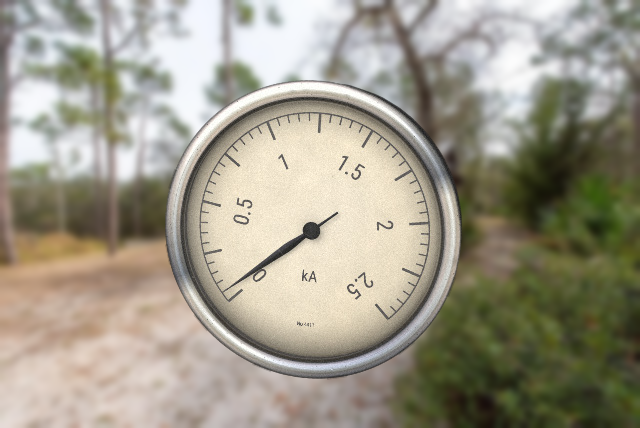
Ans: 0.05 kA
